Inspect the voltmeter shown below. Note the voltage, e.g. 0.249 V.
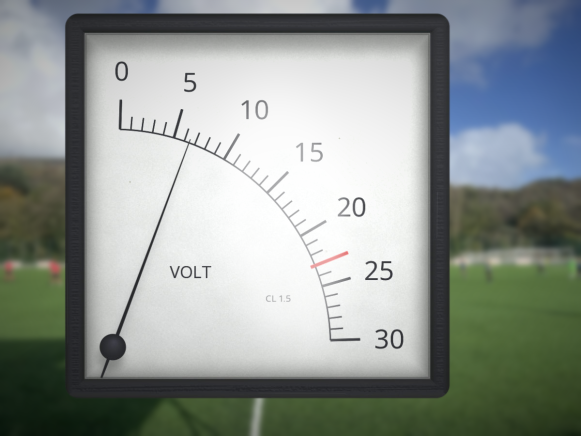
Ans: 6.5 V
